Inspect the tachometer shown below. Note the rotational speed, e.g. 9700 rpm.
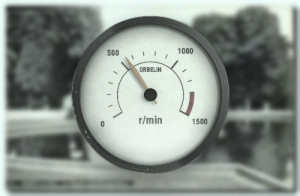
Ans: 550 rpm
